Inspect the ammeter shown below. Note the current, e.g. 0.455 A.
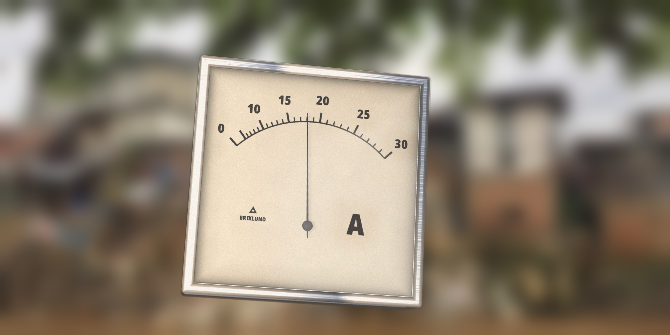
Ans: 18 A
